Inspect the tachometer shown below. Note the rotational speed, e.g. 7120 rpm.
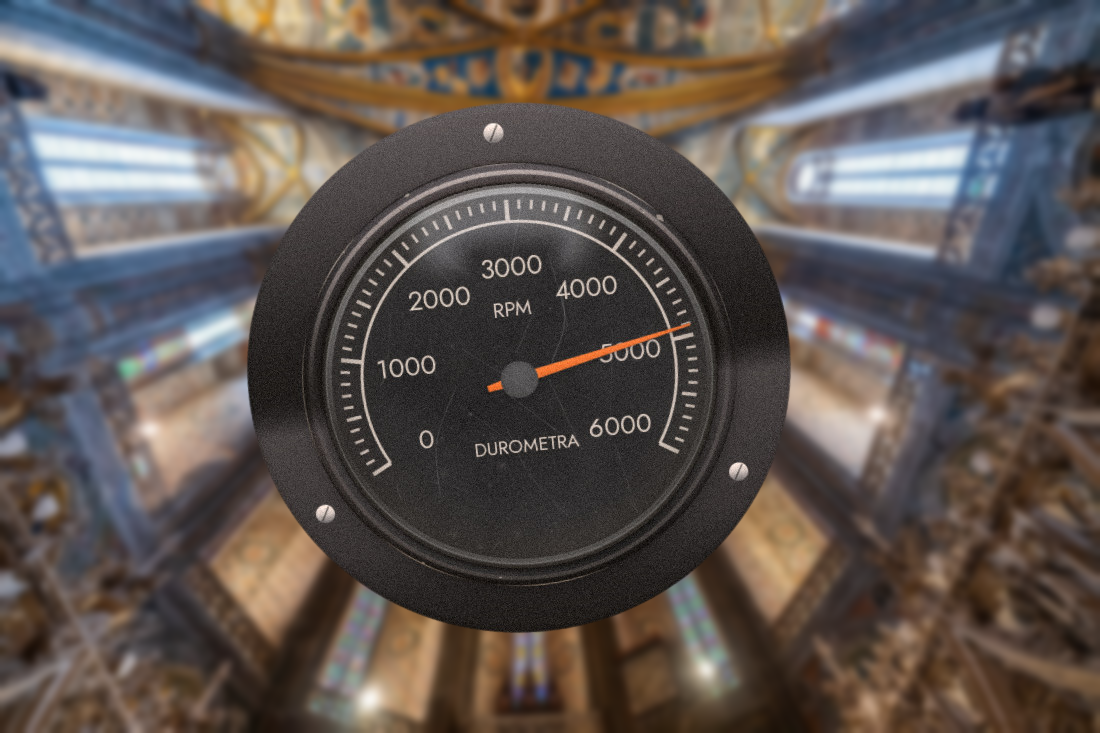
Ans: 4900 rpm
